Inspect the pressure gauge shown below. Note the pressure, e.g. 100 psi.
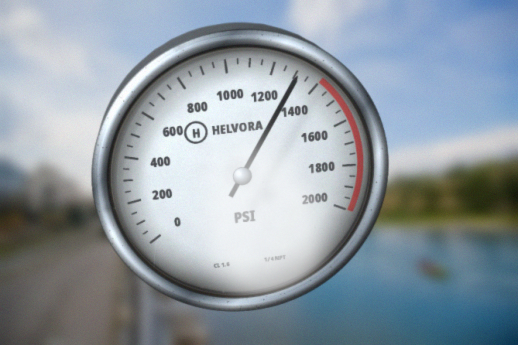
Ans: 1300 psi
